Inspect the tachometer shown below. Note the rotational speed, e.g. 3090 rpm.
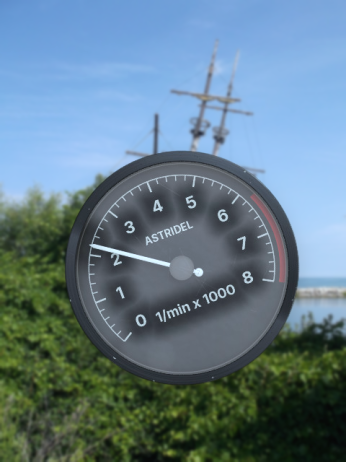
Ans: 2200 rpm
